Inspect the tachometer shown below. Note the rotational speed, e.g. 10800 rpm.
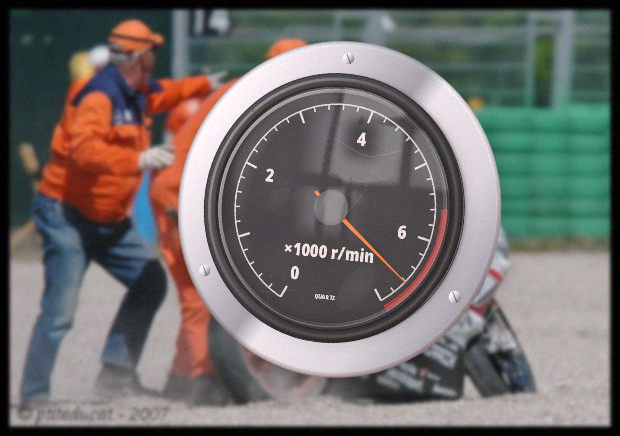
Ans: 6600 rpm
